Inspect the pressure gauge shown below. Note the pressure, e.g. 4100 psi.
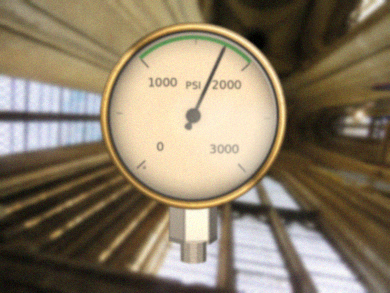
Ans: 1750 psi
